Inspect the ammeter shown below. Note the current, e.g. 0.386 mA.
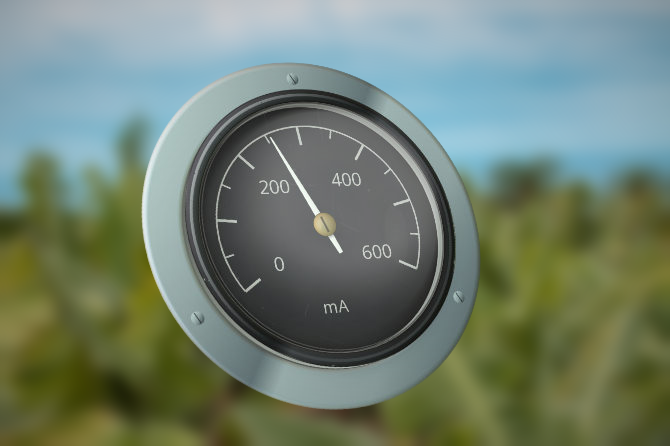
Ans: 250 mA
